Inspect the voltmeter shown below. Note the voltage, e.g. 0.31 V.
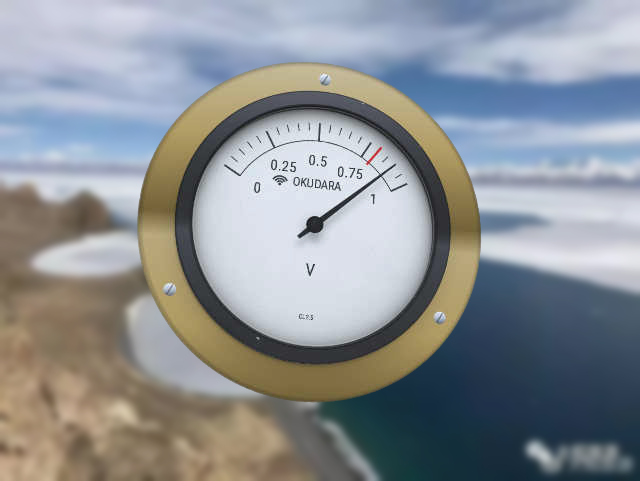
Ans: 0.9 V
